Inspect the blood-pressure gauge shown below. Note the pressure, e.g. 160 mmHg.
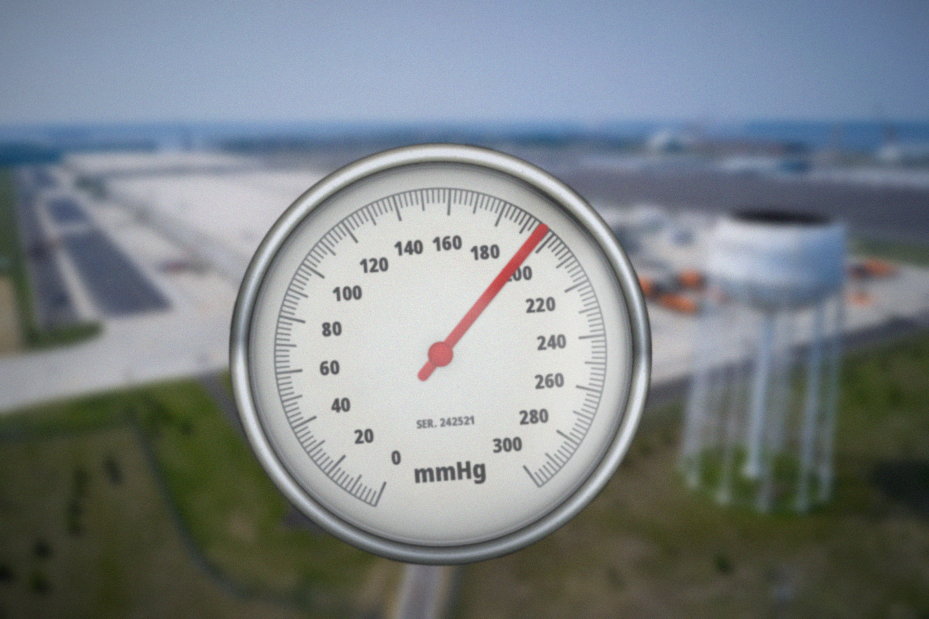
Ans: 196 mmHg
